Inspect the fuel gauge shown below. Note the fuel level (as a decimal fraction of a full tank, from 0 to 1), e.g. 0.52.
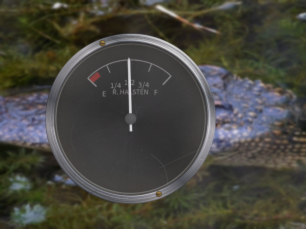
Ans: 0.5
